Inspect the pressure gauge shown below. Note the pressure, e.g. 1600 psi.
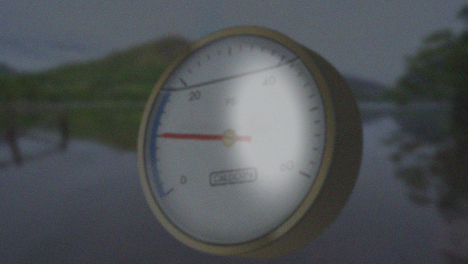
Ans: 10 psi
